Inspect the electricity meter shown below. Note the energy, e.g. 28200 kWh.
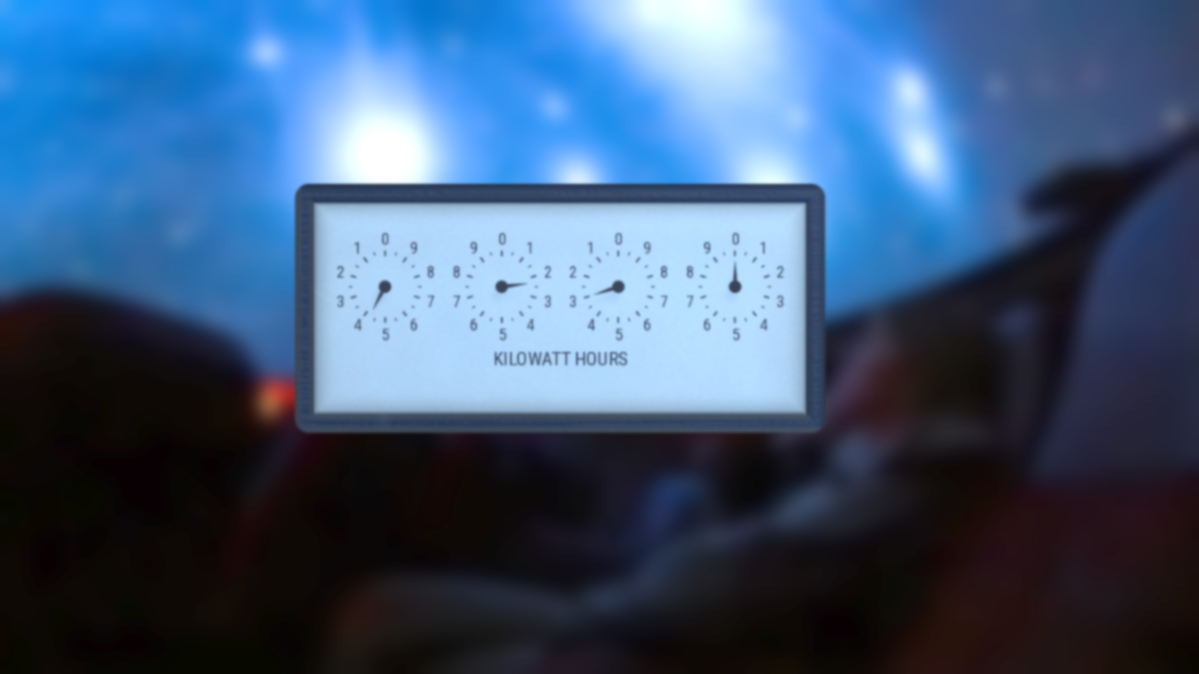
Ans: 4230 kWh
